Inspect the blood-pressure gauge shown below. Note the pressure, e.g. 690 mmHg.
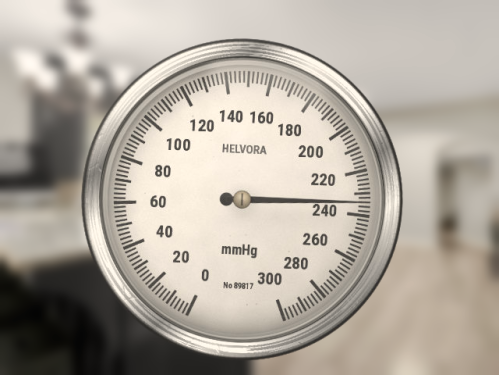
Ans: 234 mmHg
